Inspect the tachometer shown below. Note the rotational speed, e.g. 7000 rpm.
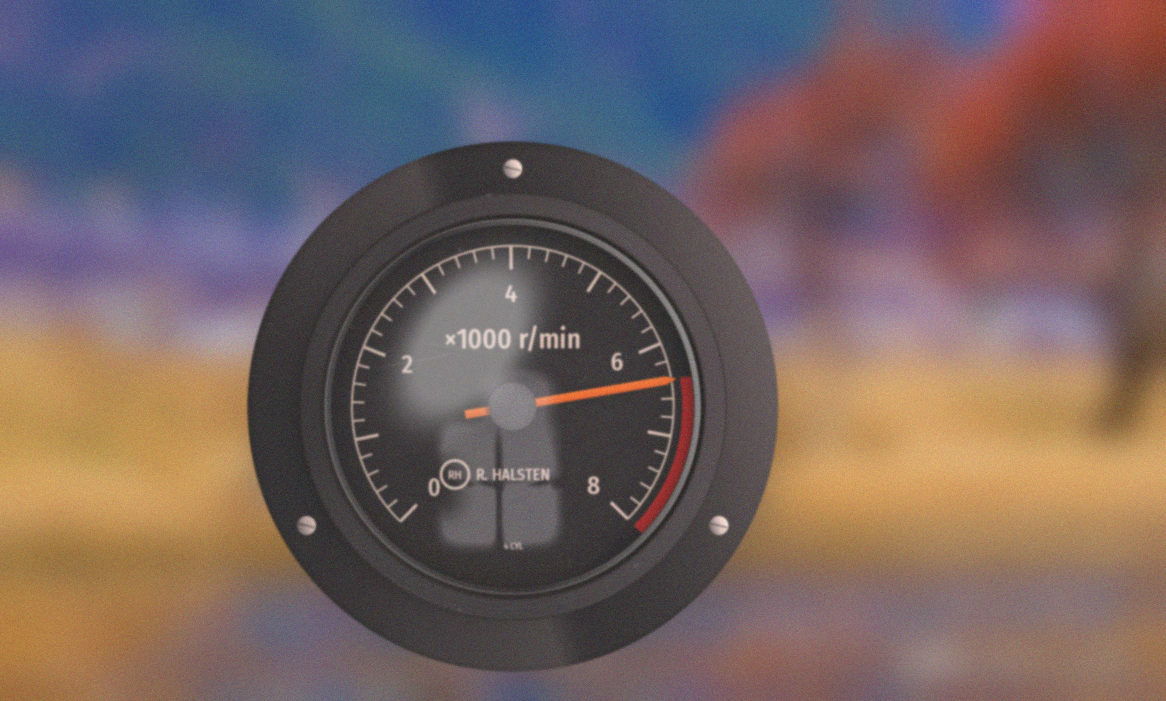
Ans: 6400 rpm
